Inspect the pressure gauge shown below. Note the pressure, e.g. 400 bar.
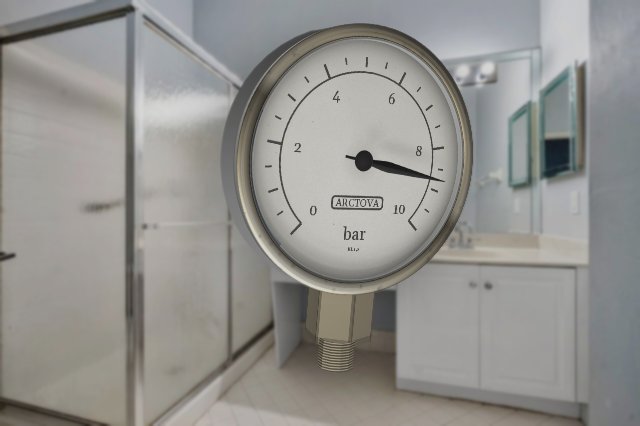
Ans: 8.75 bar
